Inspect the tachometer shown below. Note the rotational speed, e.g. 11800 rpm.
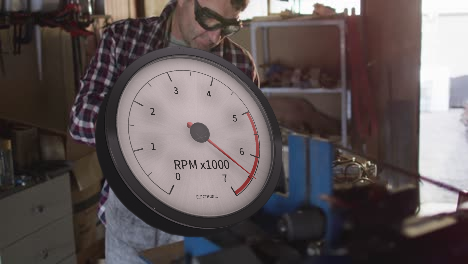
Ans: 6500 rpm
